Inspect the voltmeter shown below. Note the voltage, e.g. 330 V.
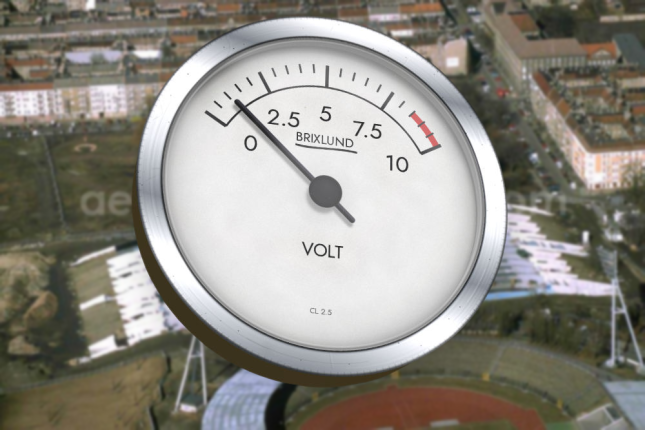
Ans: 1 V
